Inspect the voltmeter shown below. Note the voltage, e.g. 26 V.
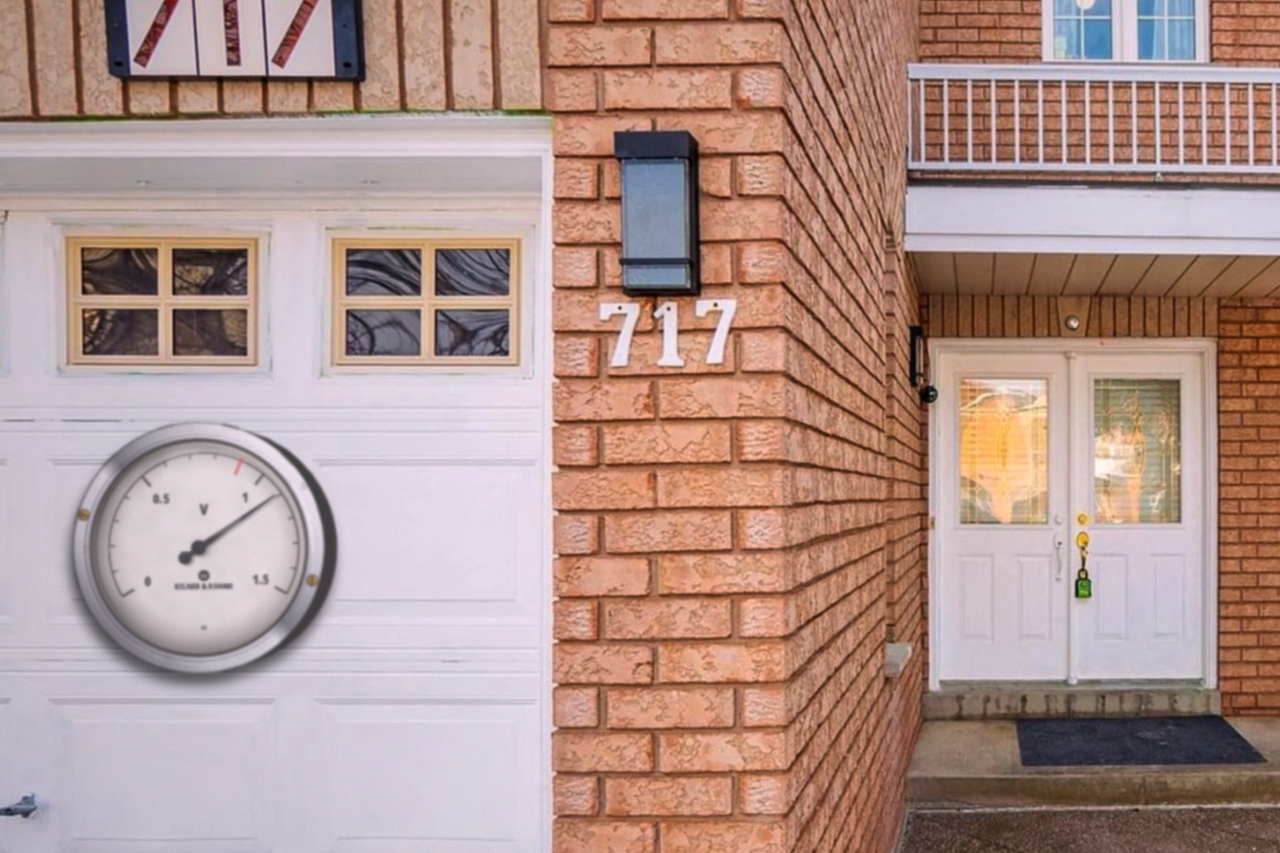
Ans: 1.1 V
